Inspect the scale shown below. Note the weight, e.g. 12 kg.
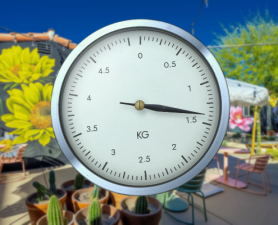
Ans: 1.4 kg
